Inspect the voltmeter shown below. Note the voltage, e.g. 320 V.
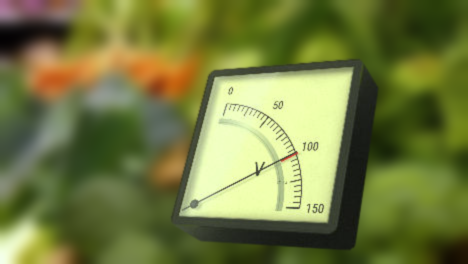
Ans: 100 V
